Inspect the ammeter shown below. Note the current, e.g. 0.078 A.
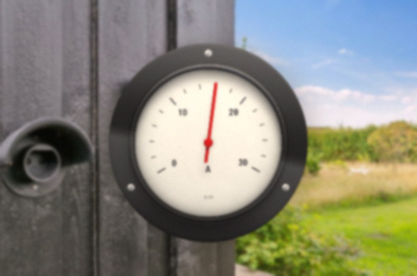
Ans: 16 A
